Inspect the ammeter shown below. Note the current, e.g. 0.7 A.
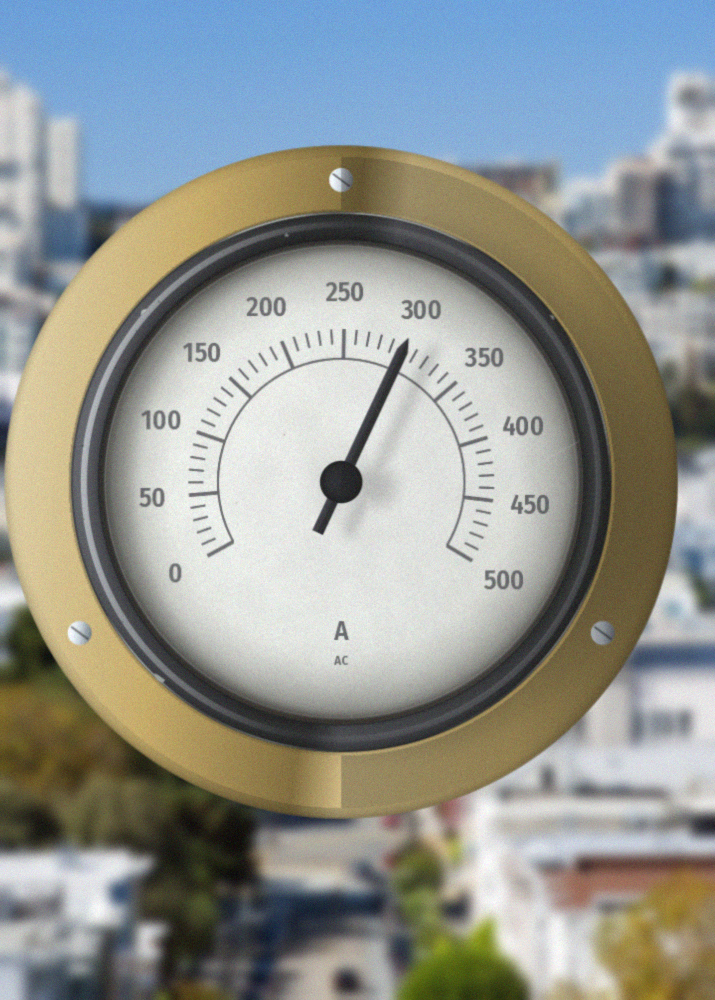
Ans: 300 A
